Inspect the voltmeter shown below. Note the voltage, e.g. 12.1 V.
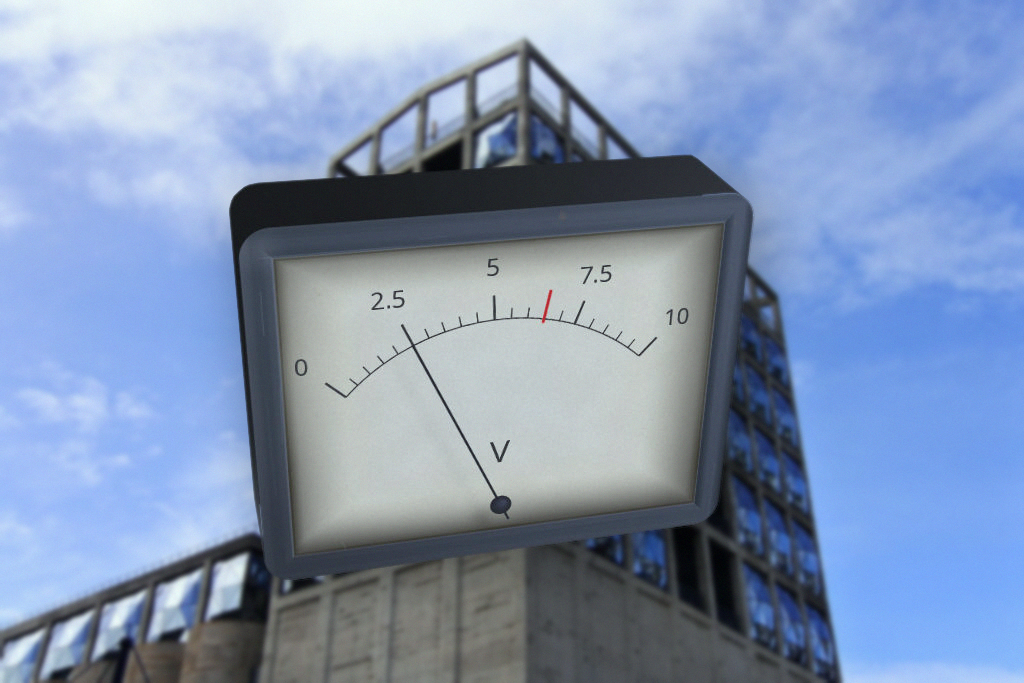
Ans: 2.5 V
